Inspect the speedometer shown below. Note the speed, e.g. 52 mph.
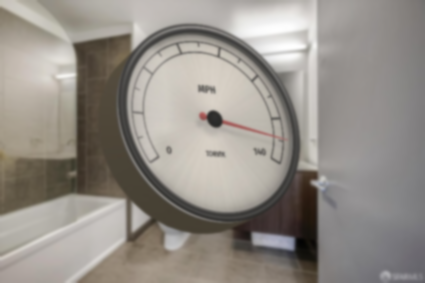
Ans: 130 mph
